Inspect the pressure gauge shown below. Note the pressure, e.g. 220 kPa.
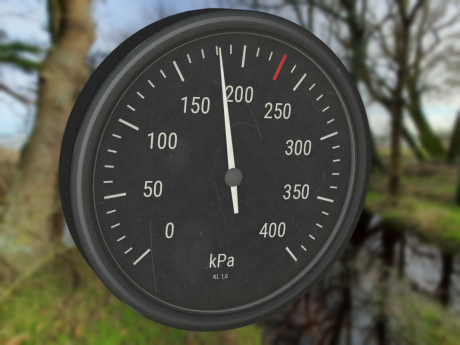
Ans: 180 kPa
